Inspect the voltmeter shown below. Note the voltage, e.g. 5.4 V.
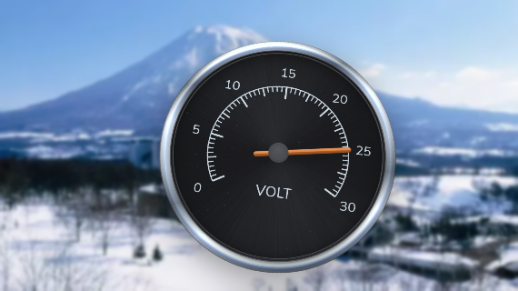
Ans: 25 V
